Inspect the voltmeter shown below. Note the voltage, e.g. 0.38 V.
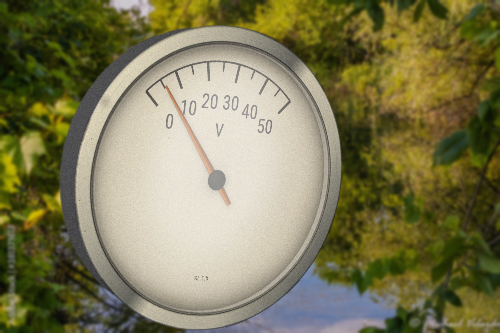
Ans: 5 V
